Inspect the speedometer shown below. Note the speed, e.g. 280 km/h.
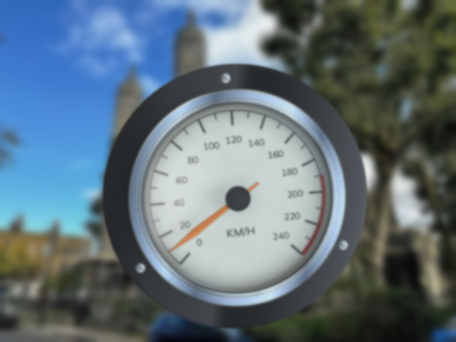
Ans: 10 km/h
